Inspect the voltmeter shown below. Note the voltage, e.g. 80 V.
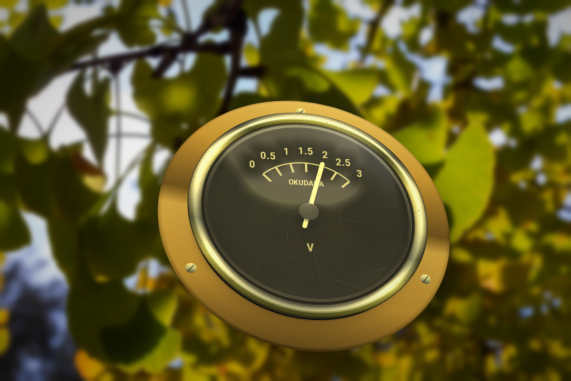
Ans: 2 V
